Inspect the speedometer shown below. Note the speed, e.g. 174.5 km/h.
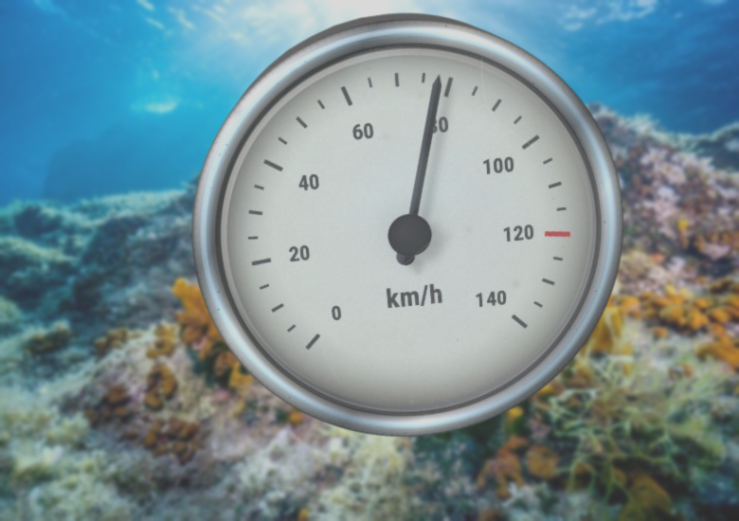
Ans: 77.5 km/h
